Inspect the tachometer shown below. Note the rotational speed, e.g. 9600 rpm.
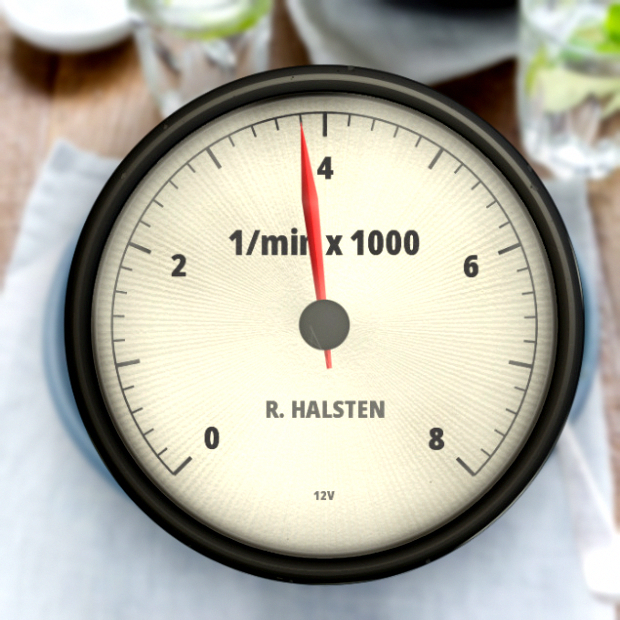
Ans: 3800 rpm
